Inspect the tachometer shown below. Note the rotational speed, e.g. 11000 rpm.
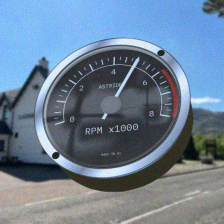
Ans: 5000 rpm
